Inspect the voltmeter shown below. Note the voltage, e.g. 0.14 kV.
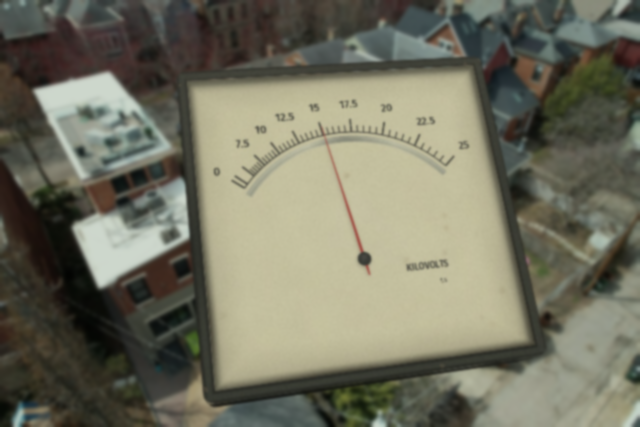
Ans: 15 kV
